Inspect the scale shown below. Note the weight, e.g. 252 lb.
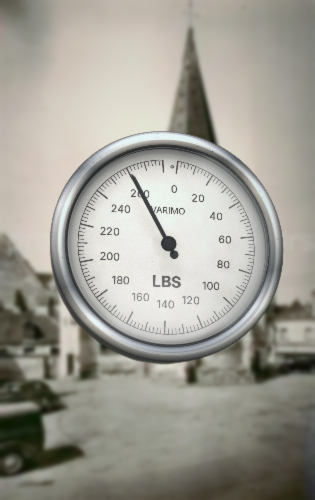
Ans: 260 lb
